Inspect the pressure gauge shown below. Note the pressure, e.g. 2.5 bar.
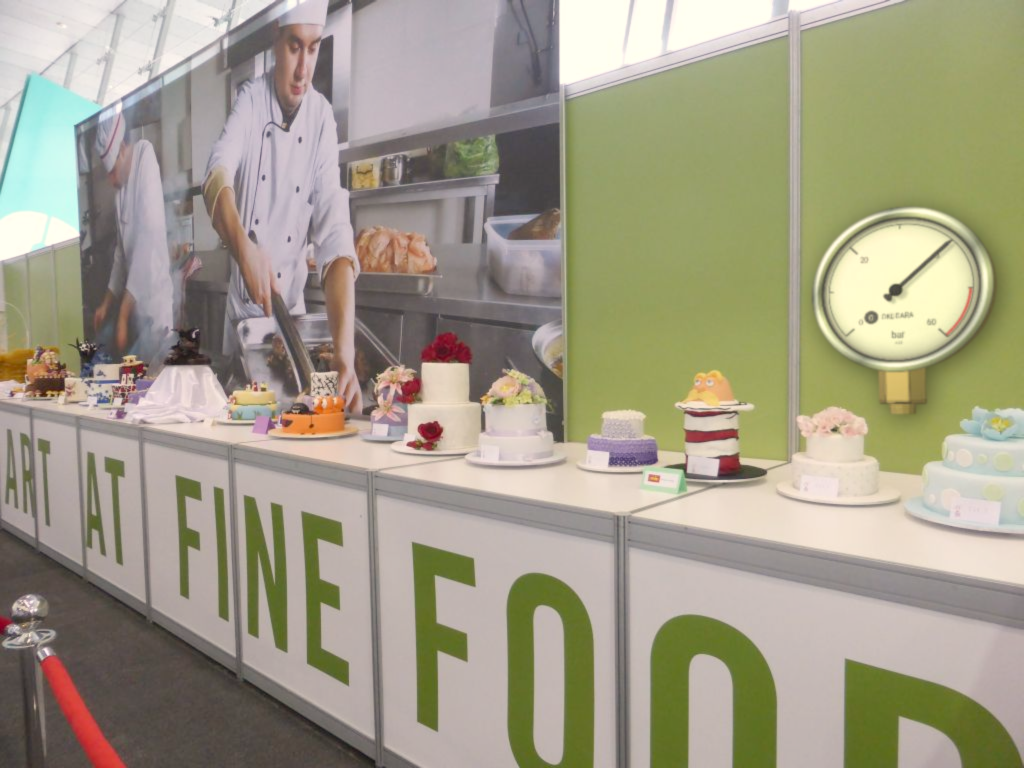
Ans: 40 bar
